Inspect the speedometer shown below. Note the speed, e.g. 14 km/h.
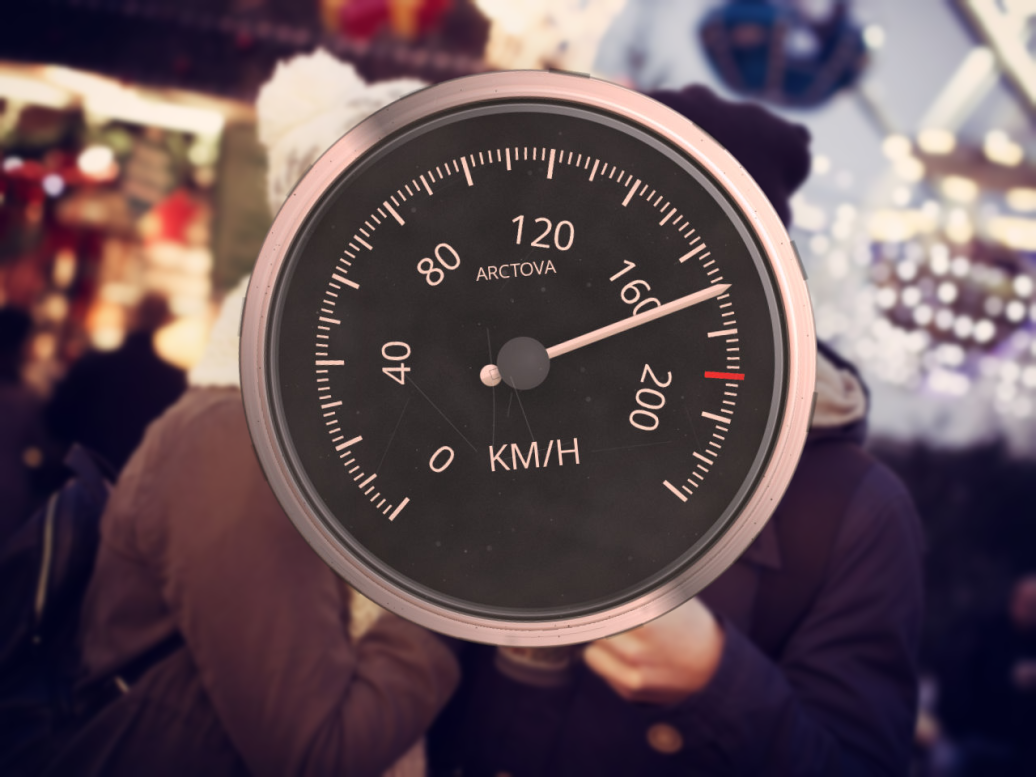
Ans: 170 km/h
